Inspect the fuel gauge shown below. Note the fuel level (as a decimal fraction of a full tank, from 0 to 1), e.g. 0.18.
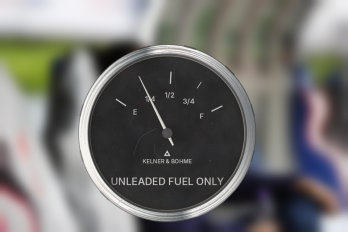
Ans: 0.25
